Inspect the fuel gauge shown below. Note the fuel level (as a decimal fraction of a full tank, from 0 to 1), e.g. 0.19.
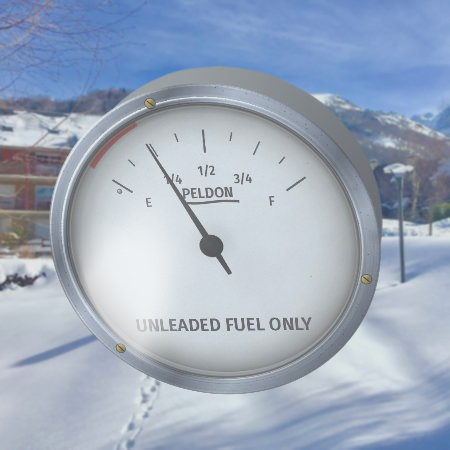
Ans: 0.25
